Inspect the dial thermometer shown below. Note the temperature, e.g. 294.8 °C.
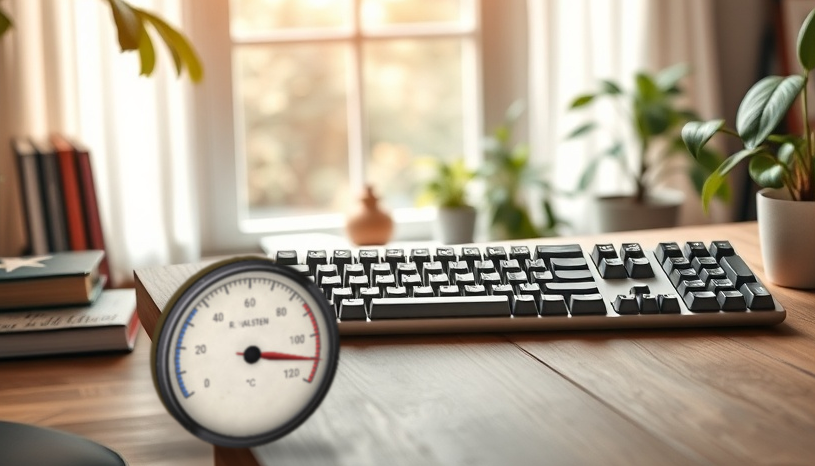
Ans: 110 °C
